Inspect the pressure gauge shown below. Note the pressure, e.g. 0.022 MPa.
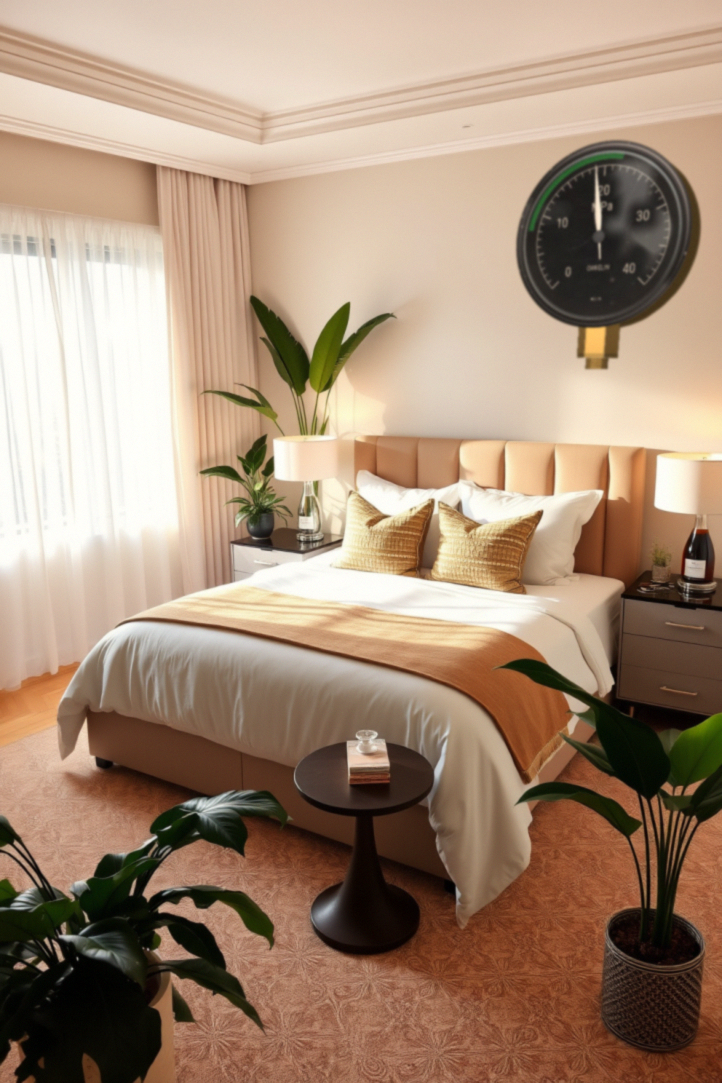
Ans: 19 MPa
